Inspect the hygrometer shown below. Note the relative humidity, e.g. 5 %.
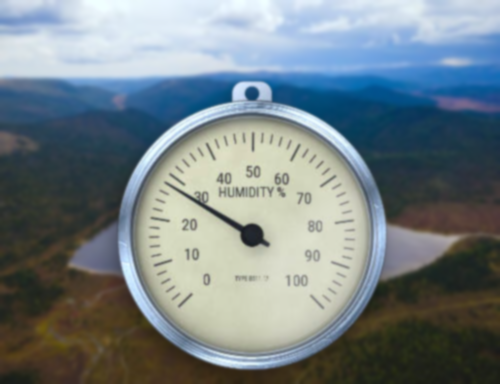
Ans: 28 %
